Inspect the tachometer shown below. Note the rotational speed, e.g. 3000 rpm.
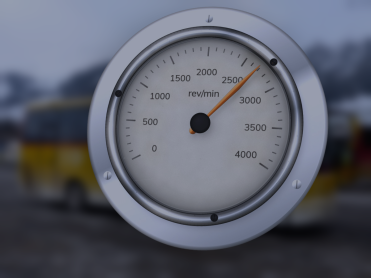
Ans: 2700 rpm
